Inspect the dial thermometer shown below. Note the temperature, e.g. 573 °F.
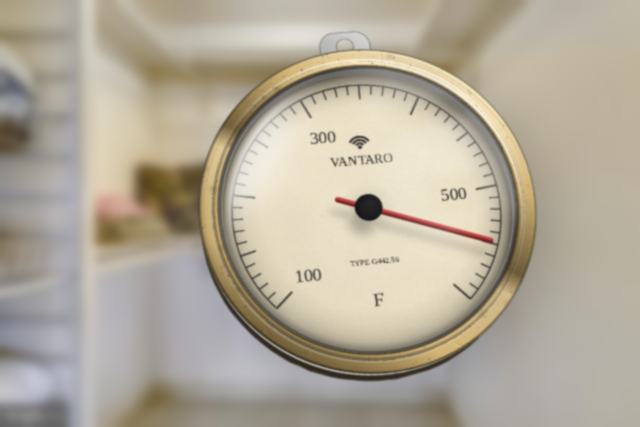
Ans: 550 °F
